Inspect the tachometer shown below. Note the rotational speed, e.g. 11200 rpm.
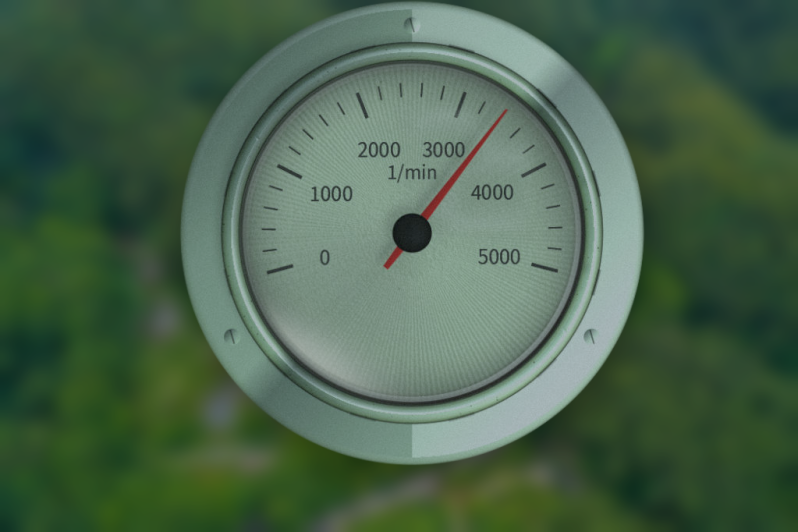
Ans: 3400 rpm
